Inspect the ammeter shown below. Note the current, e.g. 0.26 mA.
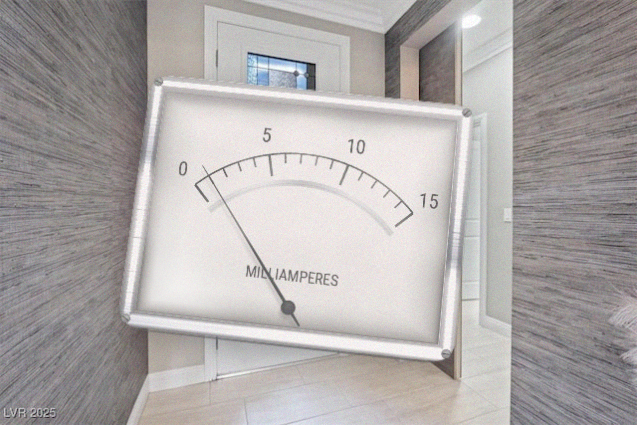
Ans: 1 mA
